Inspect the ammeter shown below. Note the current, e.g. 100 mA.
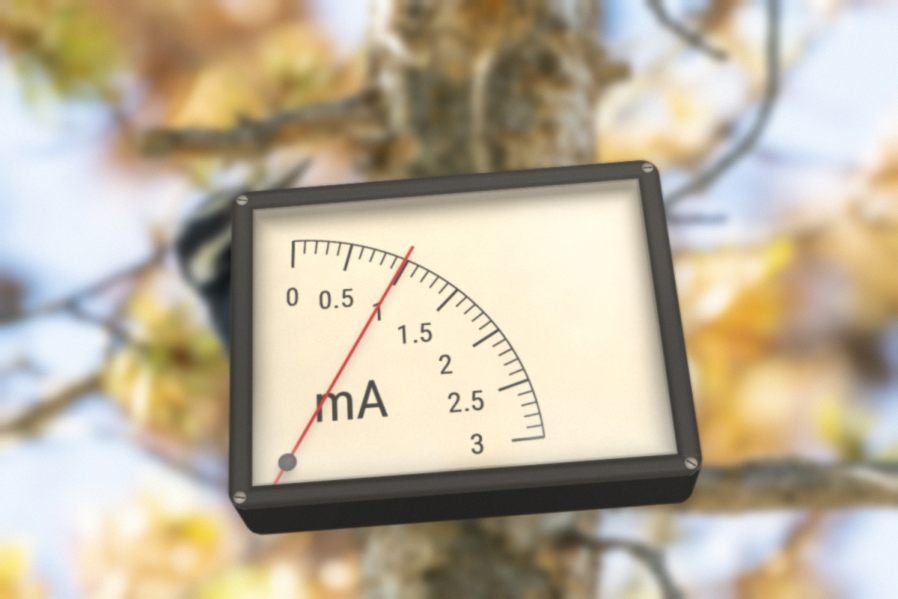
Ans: 1 mA
